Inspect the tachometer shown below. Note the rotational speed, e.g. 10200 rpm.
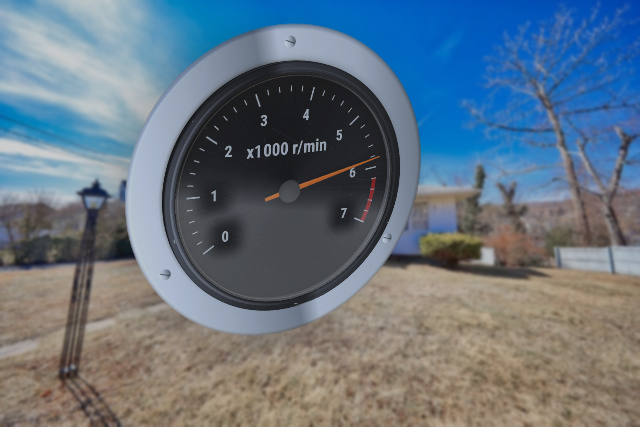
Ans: 5800 rpm
